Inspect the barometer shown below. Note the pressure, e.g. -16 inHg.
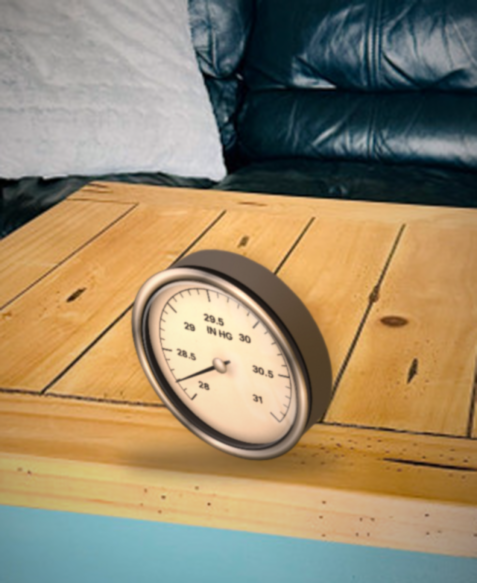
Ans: 28.2 inHg
